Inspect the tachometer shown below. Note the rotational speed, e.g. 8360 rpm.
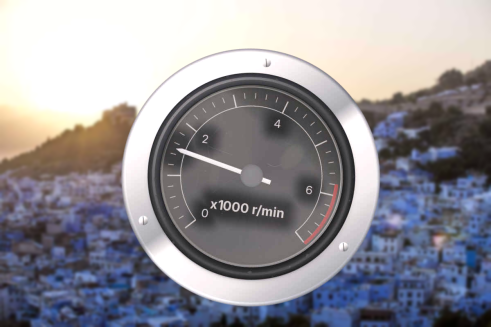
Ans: 1500 rpm
